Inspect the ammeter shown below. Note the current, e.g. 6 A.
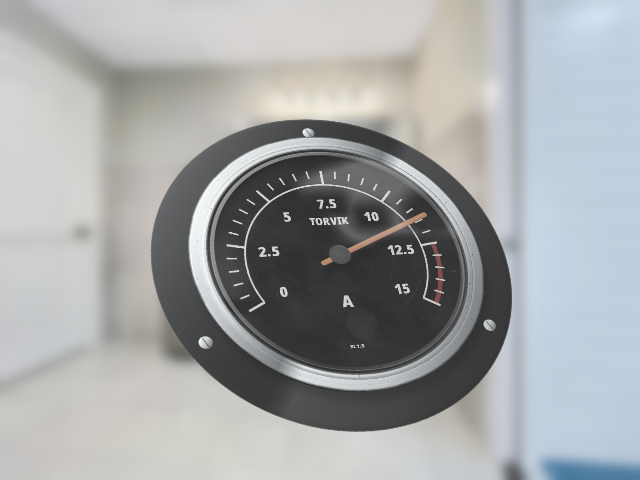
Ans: 11.5 A
